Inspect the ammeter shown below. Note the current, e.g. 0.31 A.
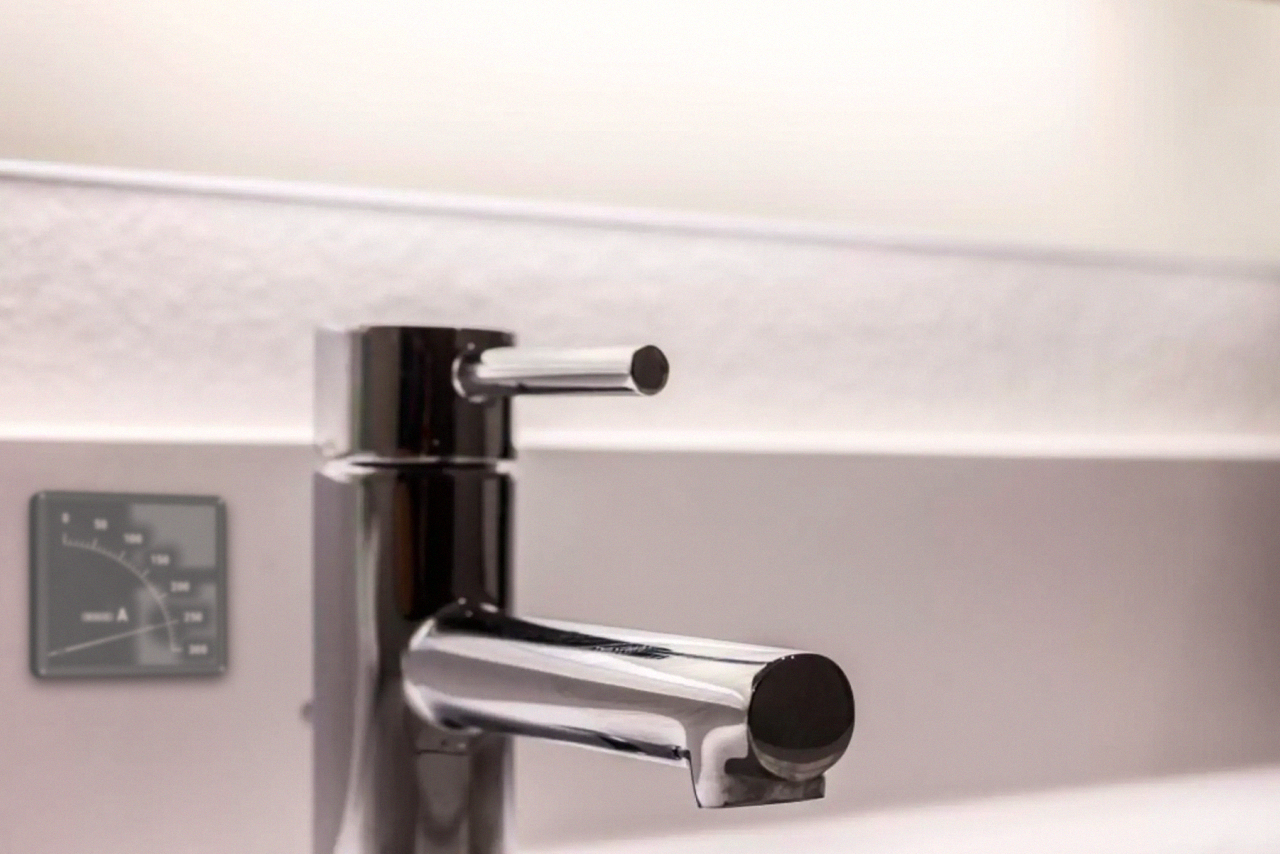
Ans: 250 A
